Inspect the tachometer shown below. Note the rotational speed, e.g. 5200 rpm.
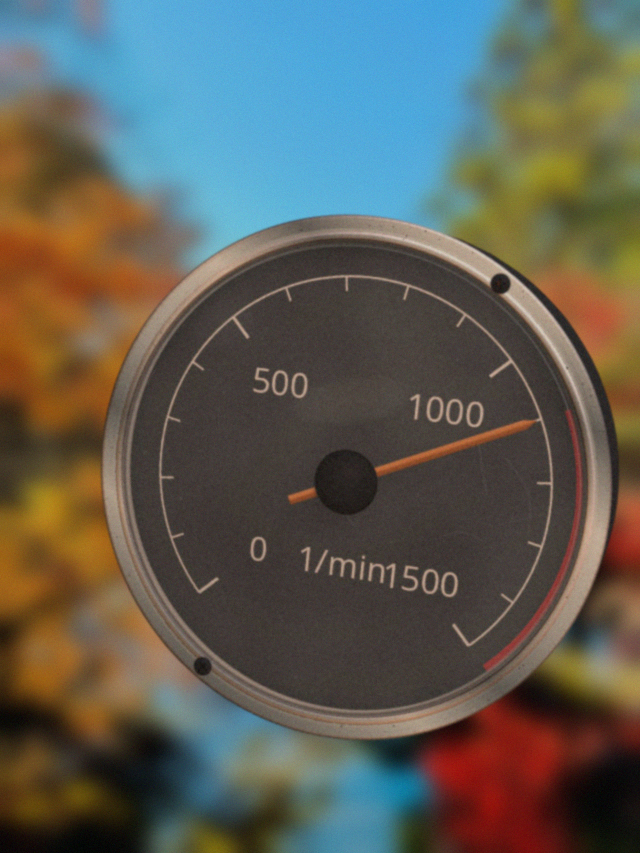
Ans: 1100 rpm
